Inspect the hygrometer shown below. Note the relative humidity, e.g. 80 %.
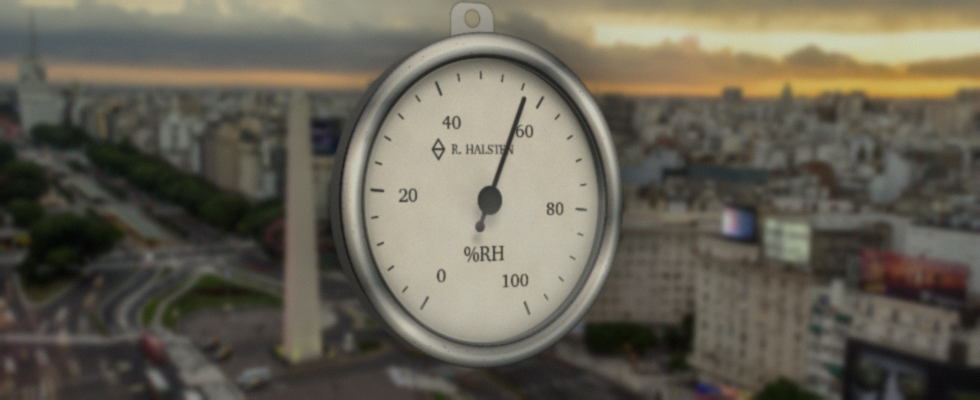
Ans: 56 %
